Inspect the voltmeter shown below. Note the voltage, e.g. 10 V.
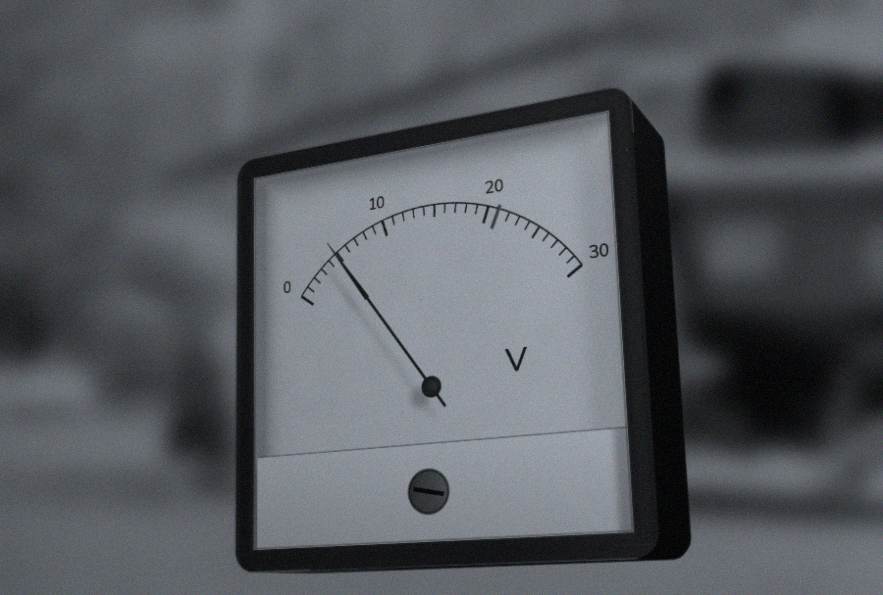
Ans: 5 V
